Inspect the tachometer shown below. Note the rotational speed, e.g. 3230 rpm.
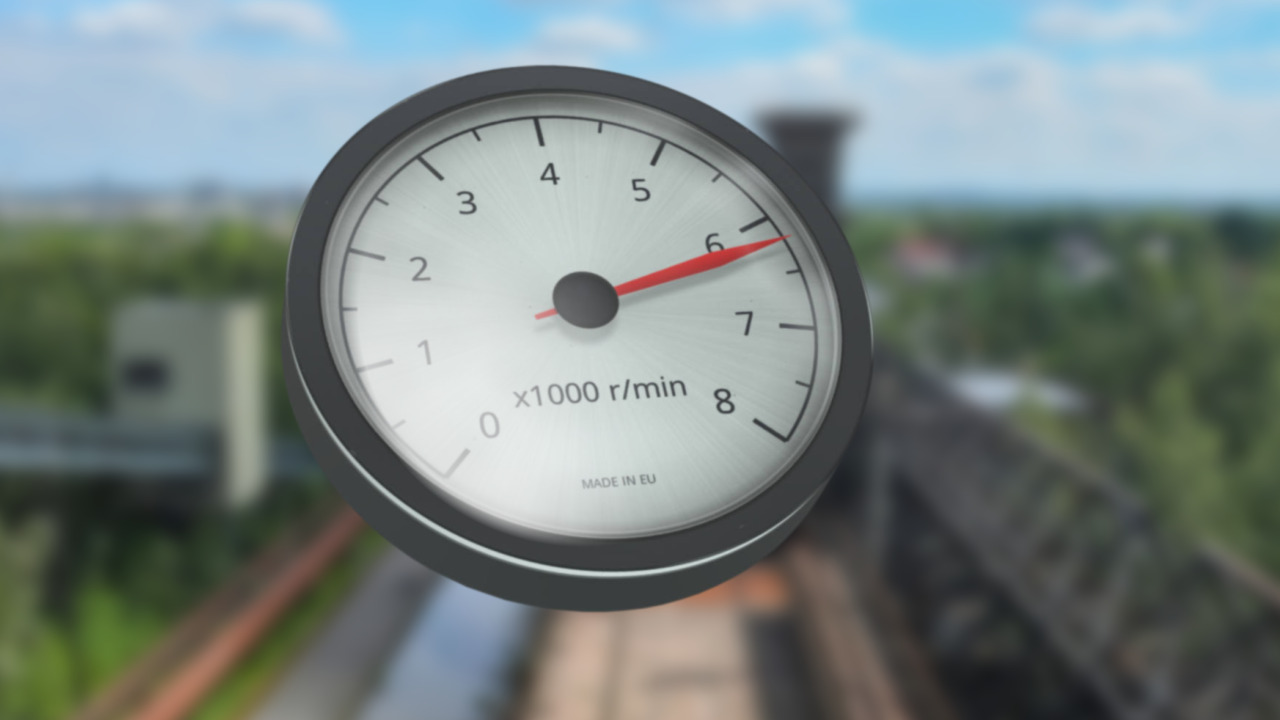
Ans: 6250 rpm
